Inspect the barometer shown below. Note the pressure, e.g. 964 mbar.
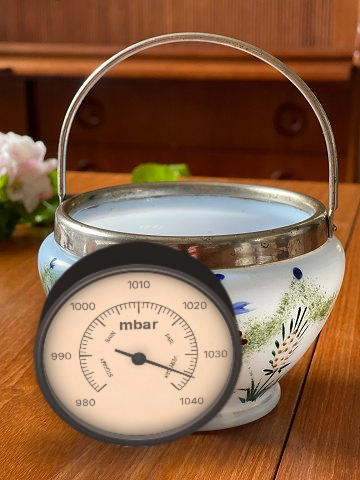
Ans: 1035 mbar
